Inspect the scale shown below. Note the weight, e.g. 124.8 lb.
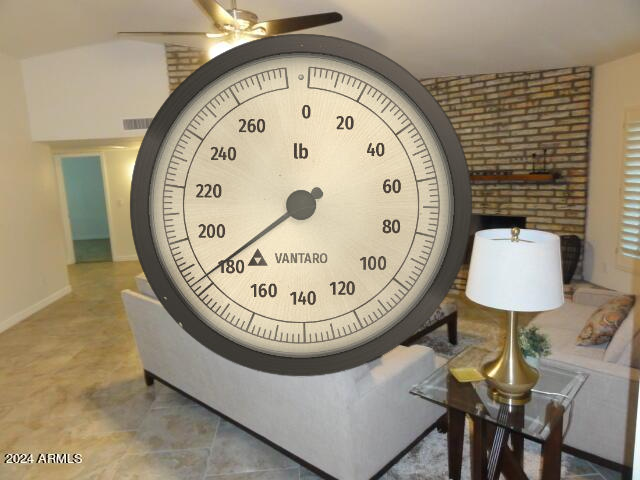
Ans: 184 lb
